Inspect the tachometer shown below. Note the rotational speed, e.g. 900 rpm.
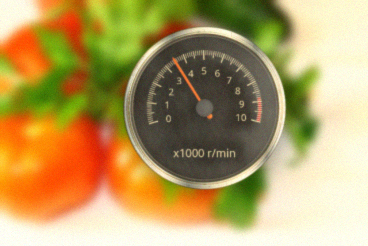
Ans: 3500 rpm
